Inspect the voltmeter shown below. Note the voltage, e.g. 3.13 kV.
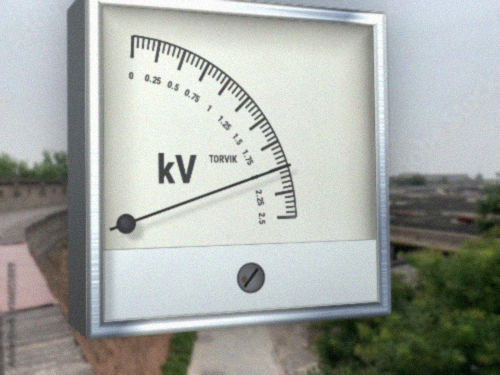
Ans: 2 kV
